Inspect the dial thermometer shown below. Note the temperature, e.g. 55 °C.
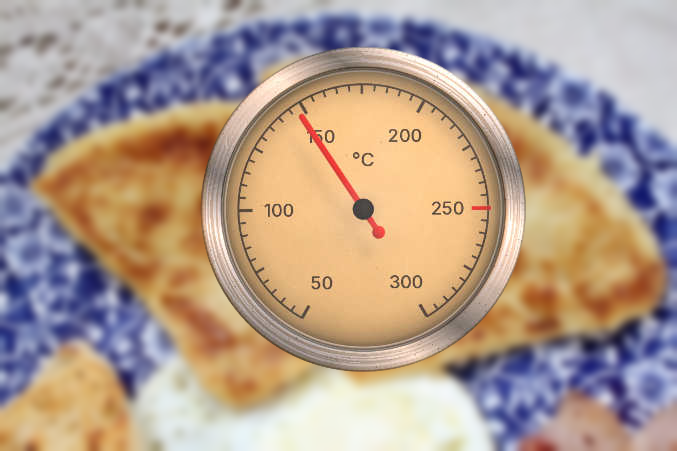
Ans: 147.5 °C
